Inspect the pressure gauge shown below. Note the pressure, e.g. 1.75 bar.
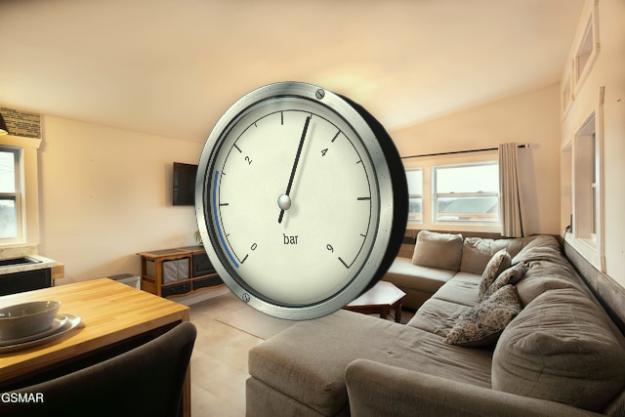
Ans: 3.5 bar
